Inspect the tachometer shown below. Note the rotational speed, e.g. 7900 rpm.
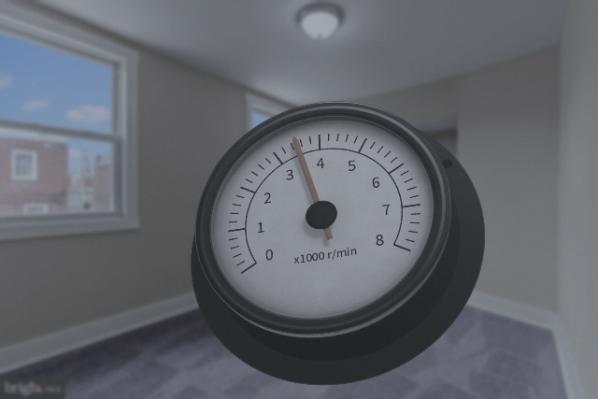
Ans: 3500 rpm
